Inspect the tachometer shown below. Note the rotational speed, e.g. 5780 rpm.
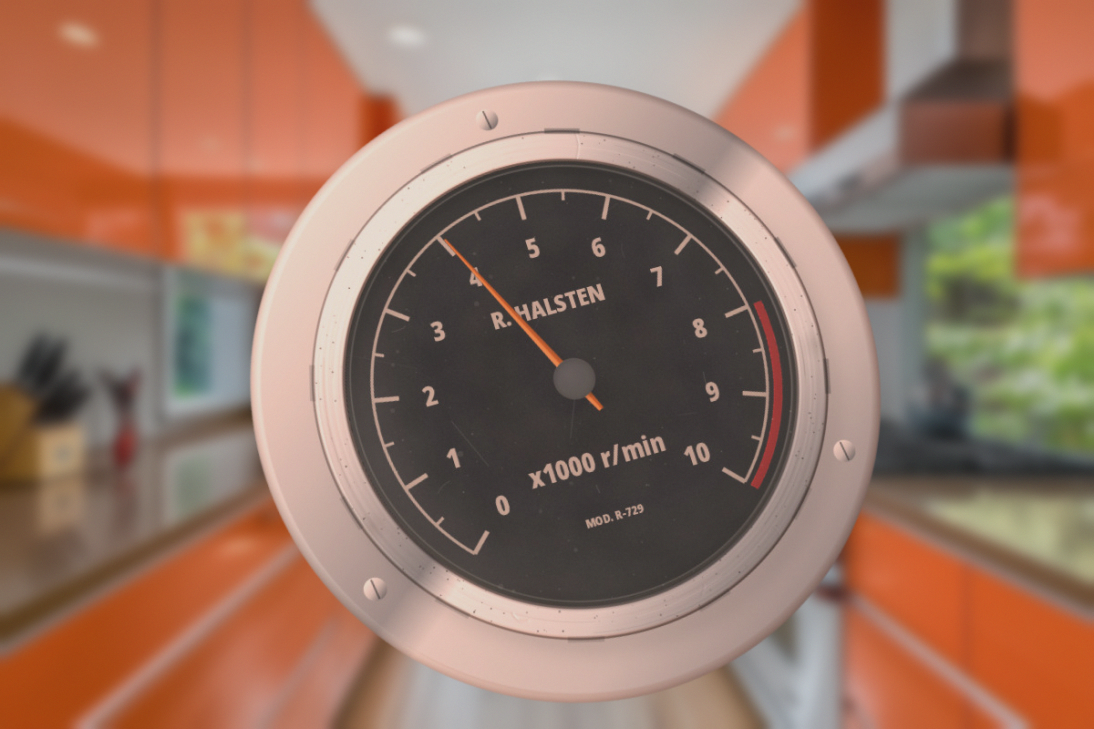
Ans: 4000 rpm
